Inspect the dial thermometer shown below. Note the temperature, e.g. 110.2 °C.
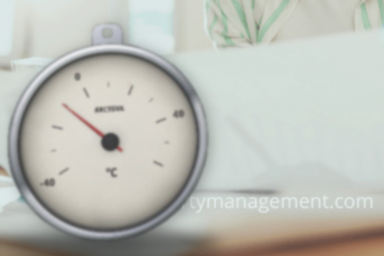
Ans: -10 °C
